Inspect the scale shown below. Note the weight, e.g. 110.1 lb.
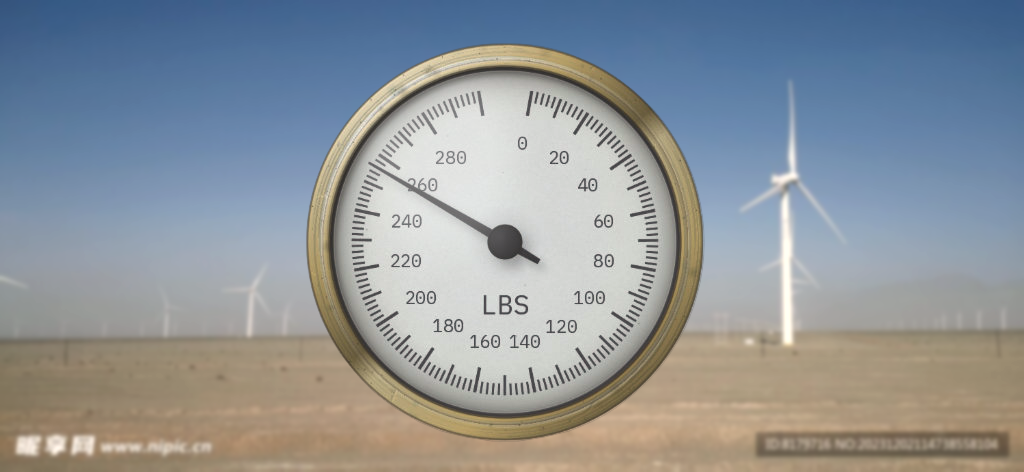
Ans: 256 lb
